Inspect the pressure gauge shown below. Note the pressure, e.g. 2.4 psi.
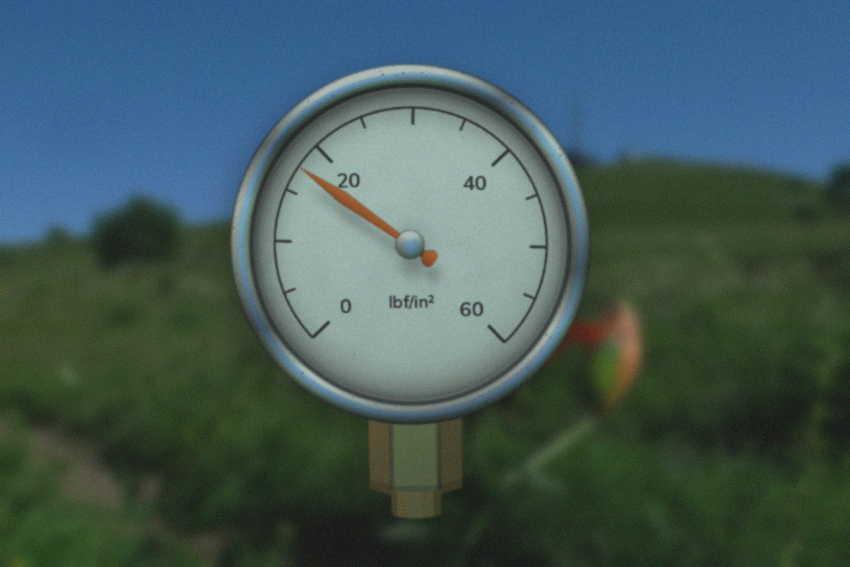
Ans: 17.5 psi
